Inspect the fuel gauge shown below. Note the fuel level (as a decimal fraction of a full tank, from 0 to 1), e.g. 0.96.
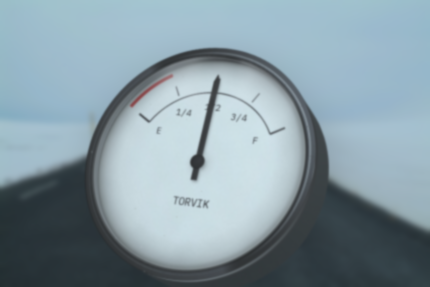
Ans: 0.5
